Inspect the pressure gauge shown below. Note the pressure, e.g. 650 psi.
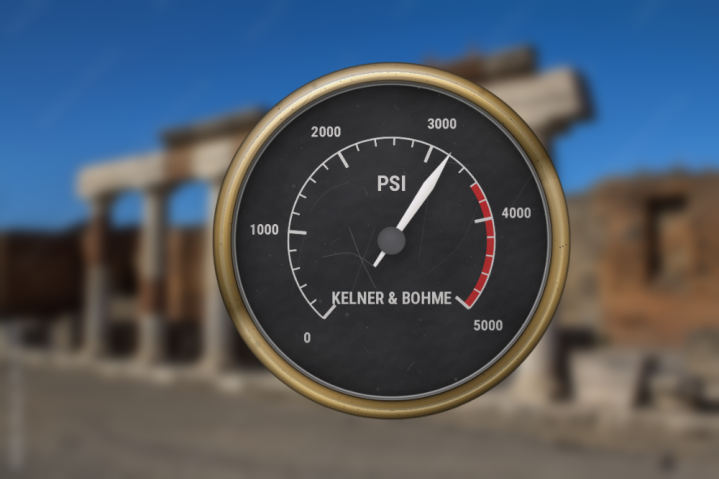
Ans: 3200 psi
